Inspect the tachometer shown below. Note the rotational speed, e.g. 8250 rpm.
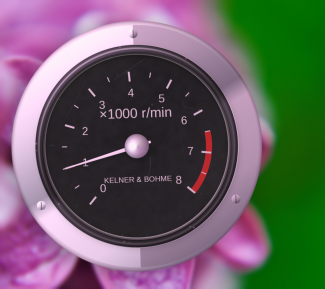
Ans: 1000 rpm
